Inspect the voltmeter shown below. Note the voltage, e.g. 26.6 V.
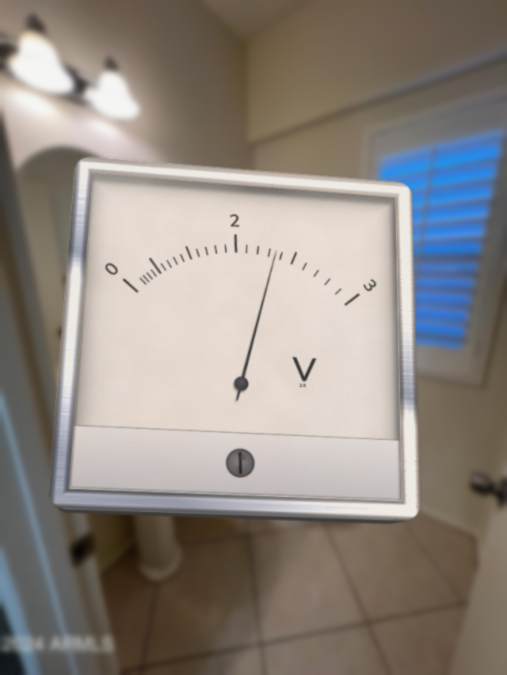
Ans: 2.35 V
